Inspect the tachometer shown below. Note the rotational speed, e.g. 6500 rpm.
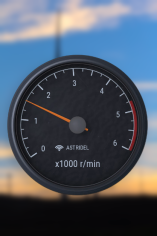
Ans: 1500 rpm
